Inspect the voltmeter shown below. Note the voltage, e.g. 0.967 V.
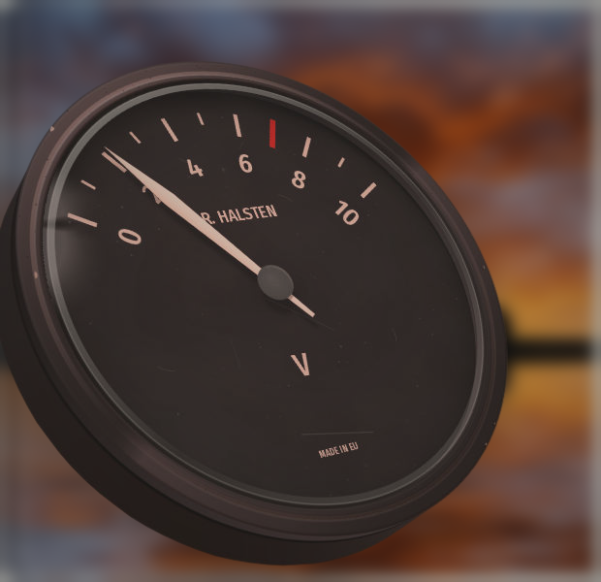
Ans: 2 V
